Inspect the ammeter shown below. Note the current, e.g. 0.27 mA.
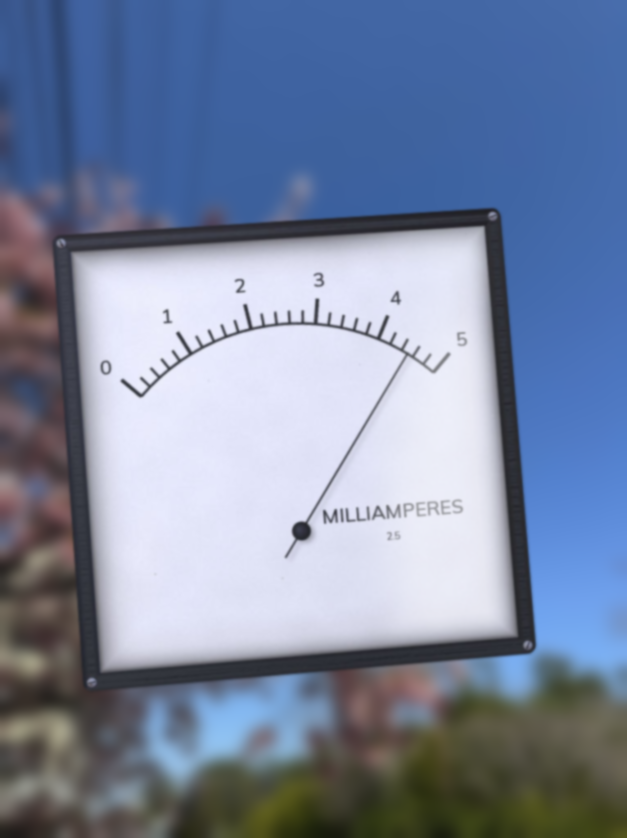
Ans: 4.5 mA
